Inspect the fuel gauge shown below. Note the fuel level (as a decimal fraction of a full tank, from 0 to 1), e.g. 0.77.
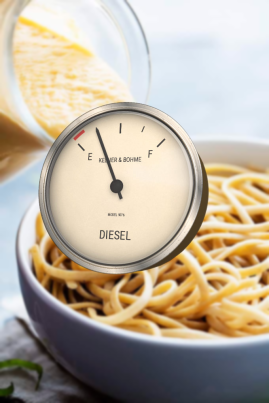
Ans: 0.25
